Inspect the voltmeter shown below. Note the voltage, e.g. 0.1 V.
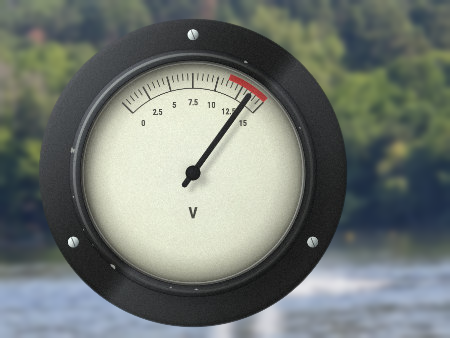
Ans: 13.5 V
